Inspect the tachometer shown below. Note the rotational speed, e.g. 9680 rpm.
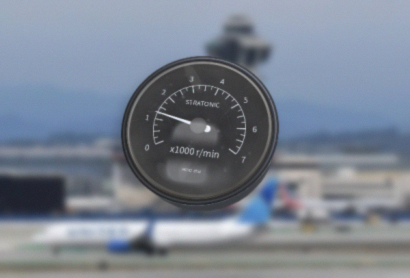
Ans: 1250 rpm
